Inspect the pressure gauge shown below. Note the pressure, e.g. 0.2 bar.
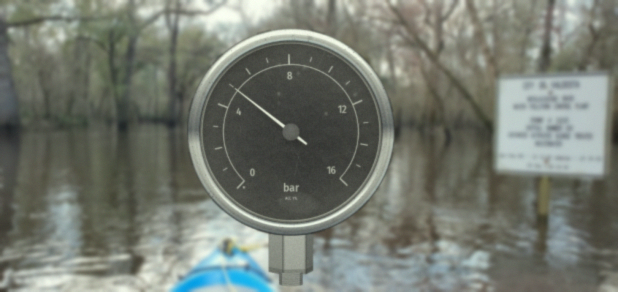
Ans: 5 bar
